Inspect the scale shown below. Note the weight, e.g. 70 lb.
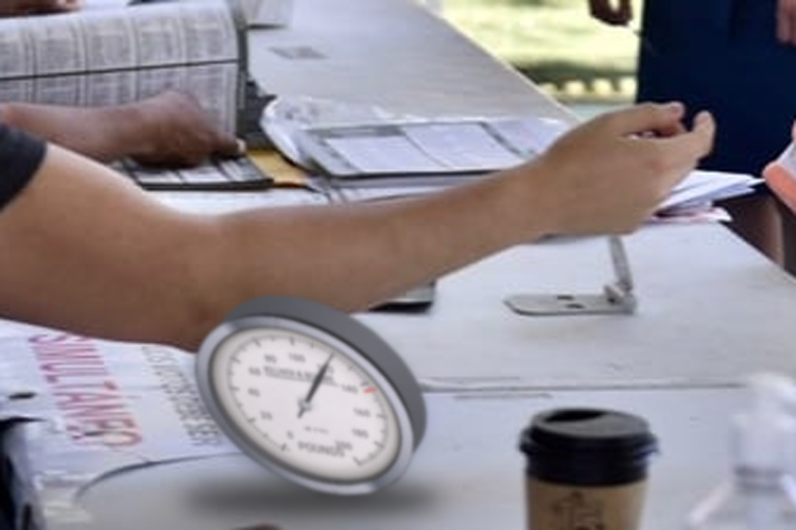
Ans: 120 lb
